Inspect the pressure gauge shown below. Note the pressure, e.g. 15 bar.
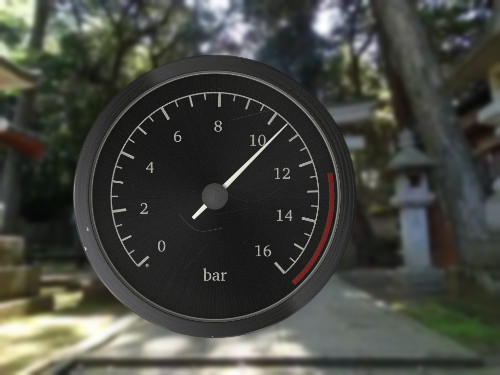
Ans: 10.5 bar
